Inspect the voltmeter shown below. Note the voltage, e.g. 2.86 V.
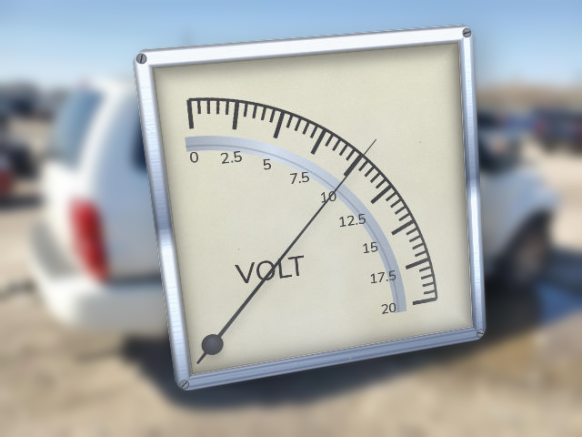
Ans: 10 V
